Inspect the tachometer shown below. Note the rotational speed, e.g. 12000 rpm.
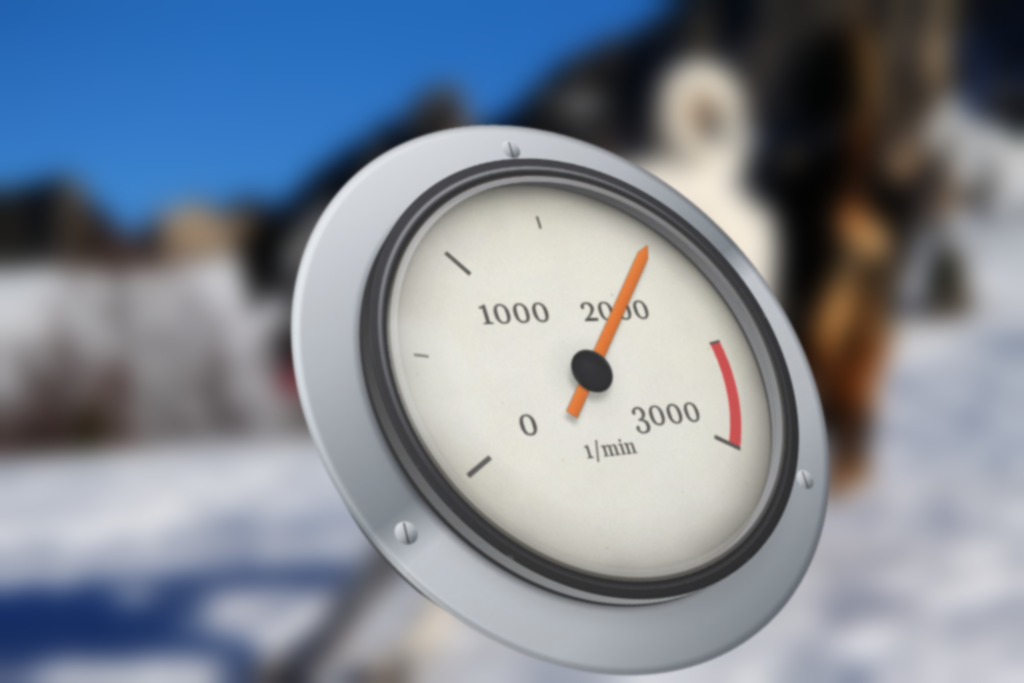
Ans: 2000 rpm
